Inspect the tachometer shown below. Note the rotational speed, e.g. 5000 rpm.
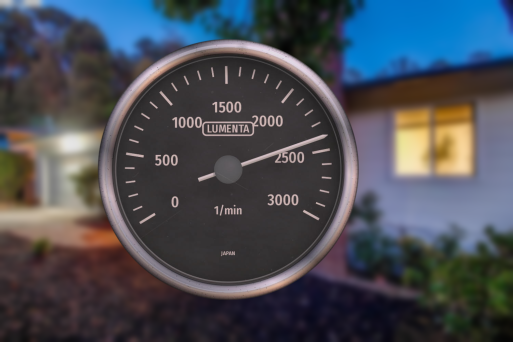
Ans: 2400 rpm
